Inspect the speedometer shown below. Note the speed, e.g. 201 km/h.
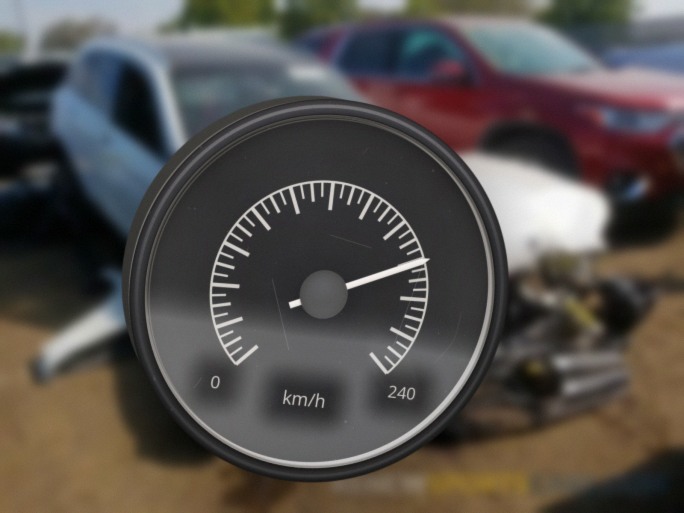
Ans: 180 km/h
